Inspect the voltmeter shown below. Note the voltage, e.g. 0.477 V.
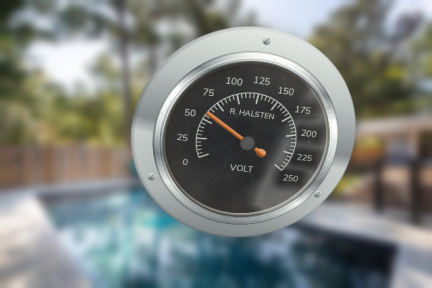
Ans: 60 V
